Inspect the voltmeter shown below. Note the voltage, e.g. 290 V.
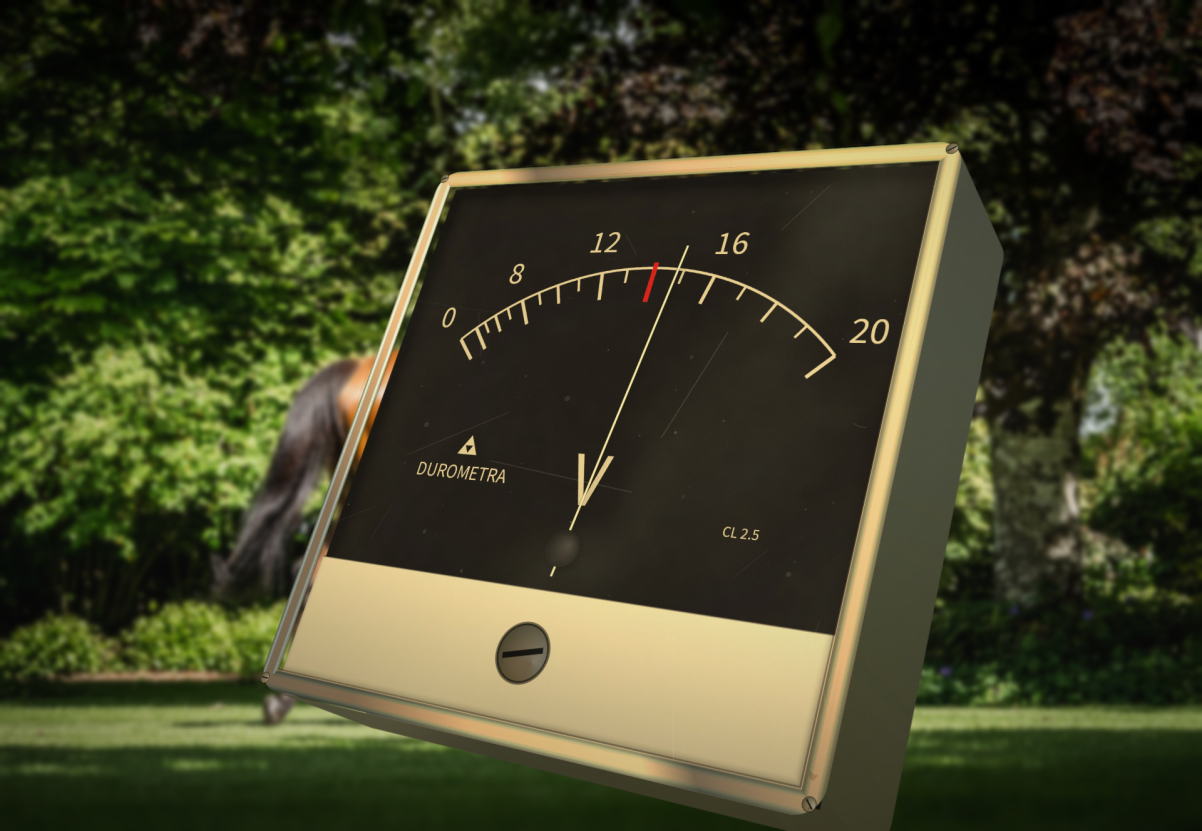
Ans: 15 V
